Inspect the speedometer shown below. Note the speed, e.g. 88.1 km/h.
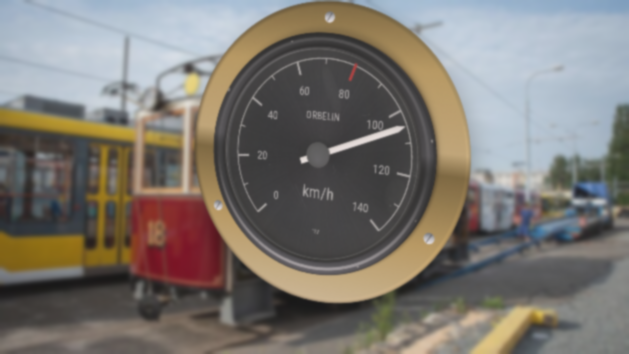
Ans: 105 km/h
